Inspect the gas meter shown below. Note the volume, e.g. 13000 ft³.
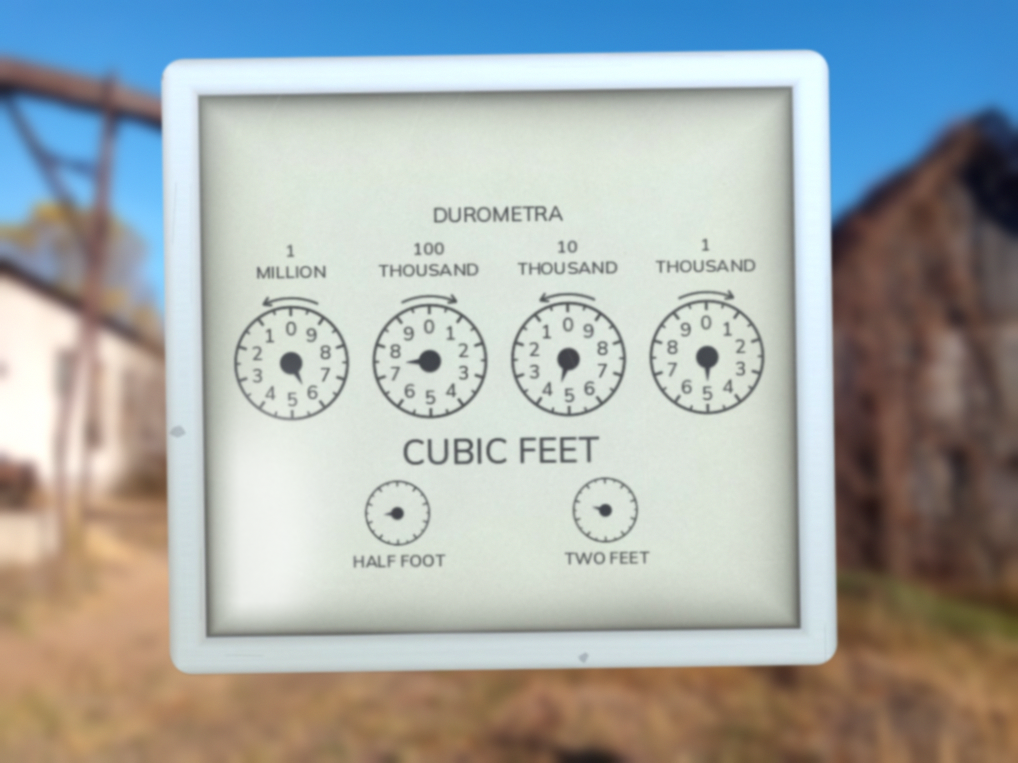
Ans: 574500 ft³
